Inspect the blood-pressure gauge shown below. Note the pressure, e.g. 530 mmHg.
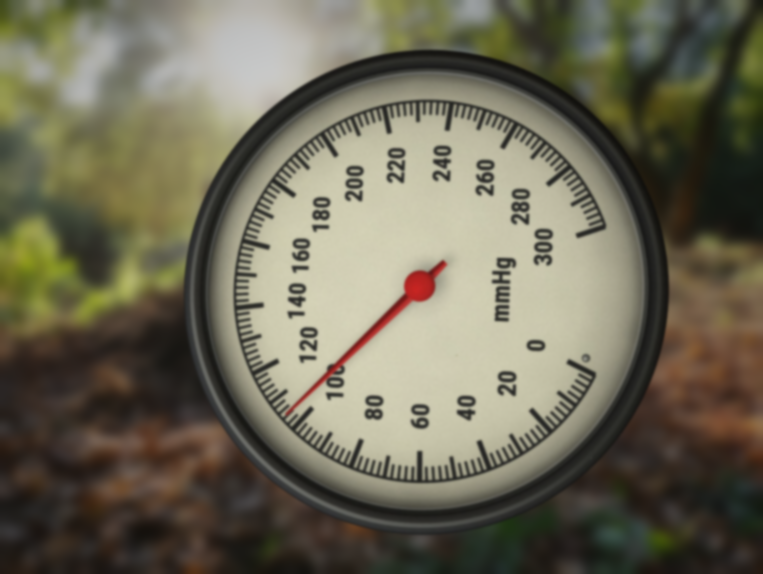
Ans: 104 mmHg
